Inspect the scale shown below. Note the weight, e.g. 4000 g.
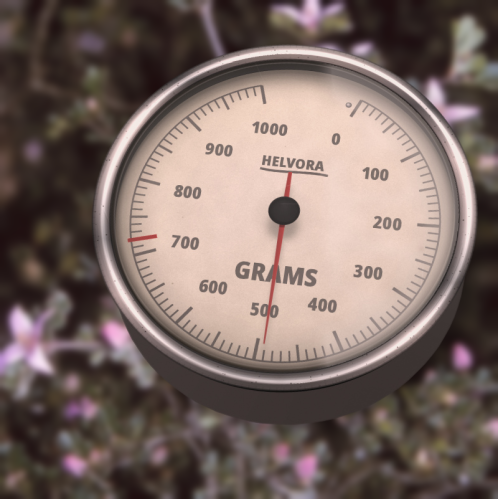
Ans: 490 g
